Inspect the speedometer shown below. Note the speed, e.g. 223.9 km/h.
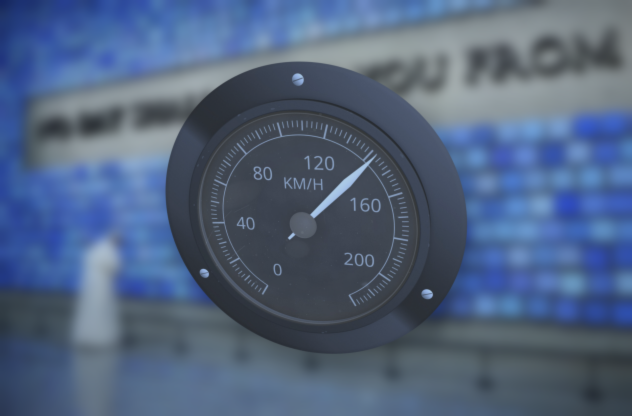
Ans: 142 km/h
